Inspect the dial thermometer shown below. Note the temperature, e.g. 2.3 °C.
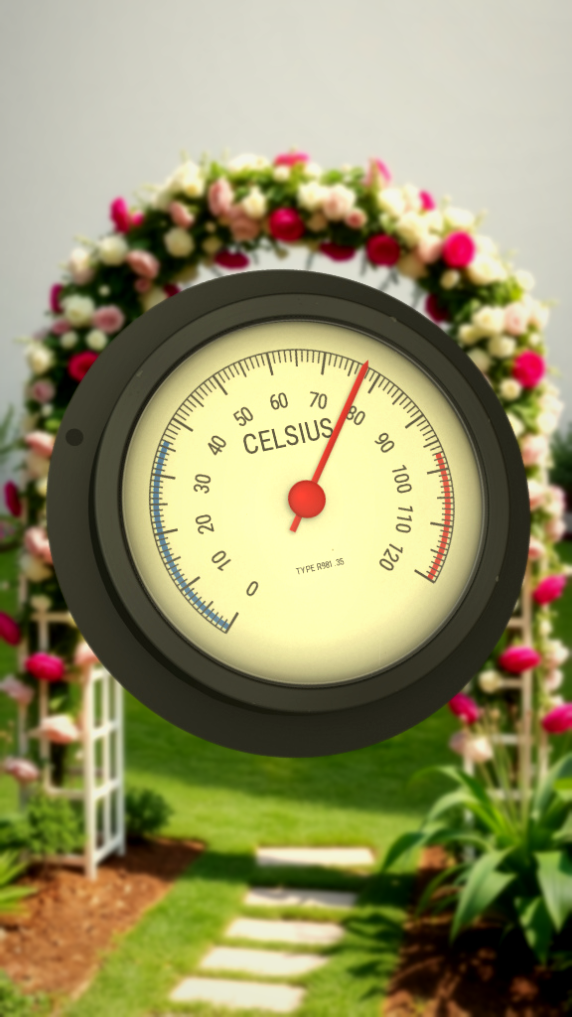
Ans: 77 °C
